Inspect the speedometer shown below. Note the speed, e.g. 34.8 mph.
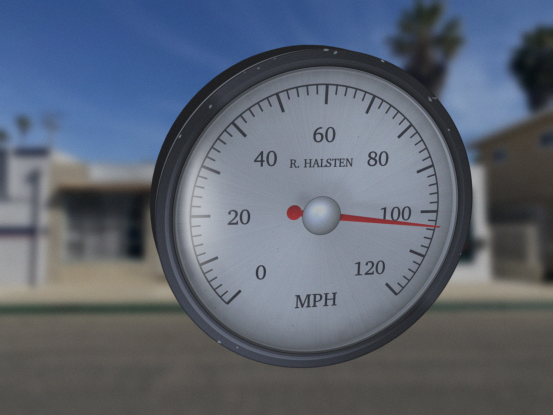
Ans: 103 mph
